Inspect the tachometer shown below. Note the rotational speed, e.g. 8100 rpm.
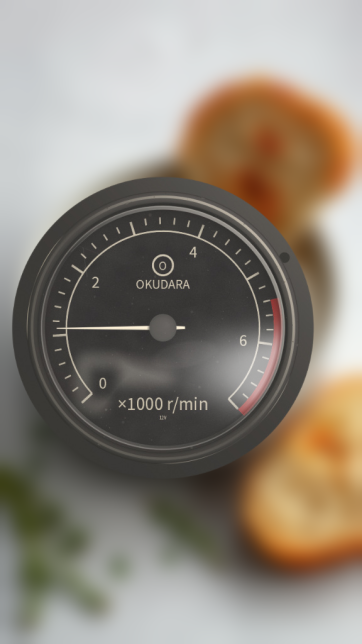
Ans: 1100 rpm
